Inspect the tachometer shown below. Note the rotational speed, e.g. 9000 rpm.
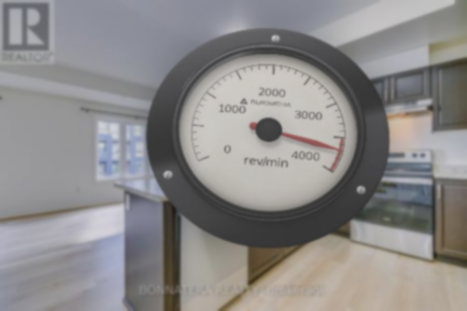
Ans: 3700 rpm
